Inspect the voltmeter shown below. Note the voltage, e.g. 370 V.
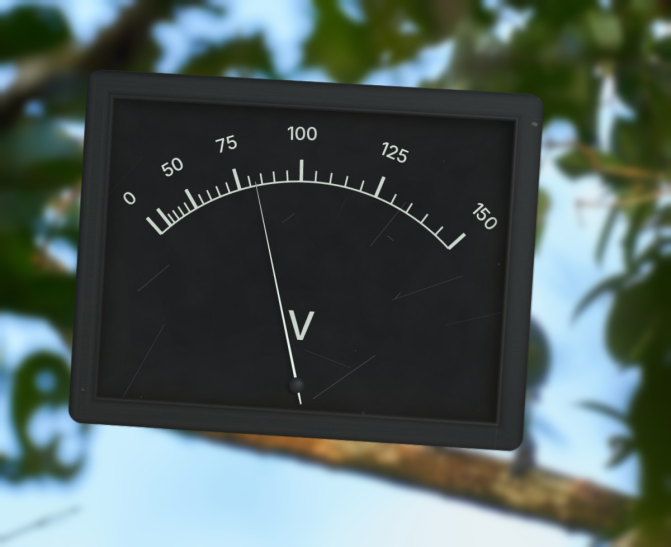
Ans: 82.5 V
